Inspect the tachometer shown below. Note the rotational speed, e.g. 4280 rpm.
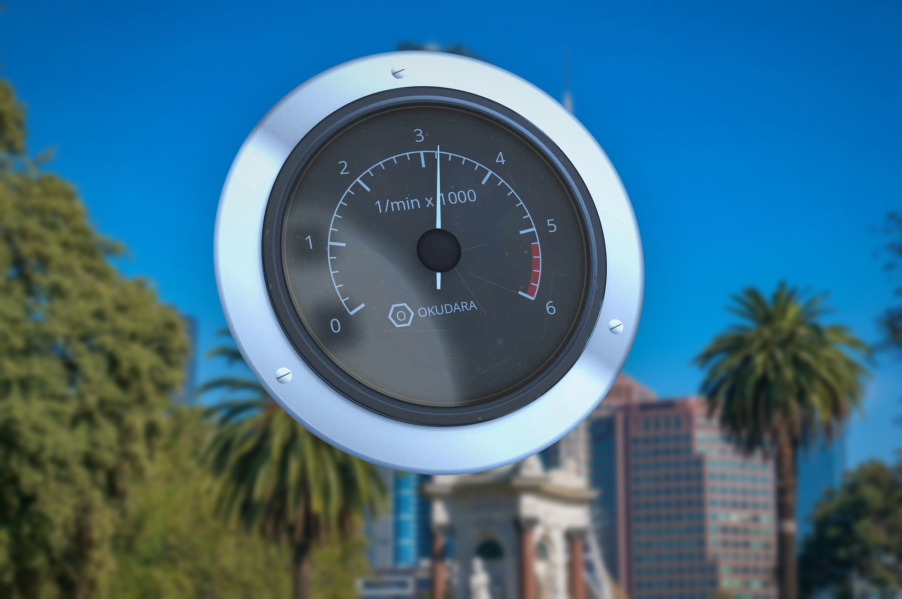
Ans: 3200 rpm
